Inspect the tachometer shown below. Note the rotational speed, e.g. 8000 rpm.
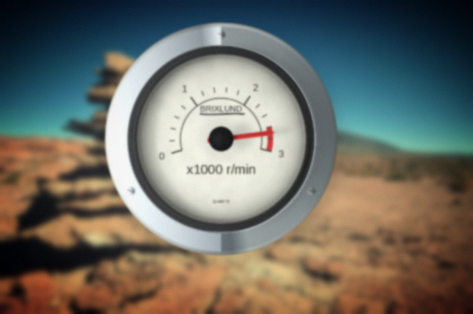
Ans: 2700 rpm
